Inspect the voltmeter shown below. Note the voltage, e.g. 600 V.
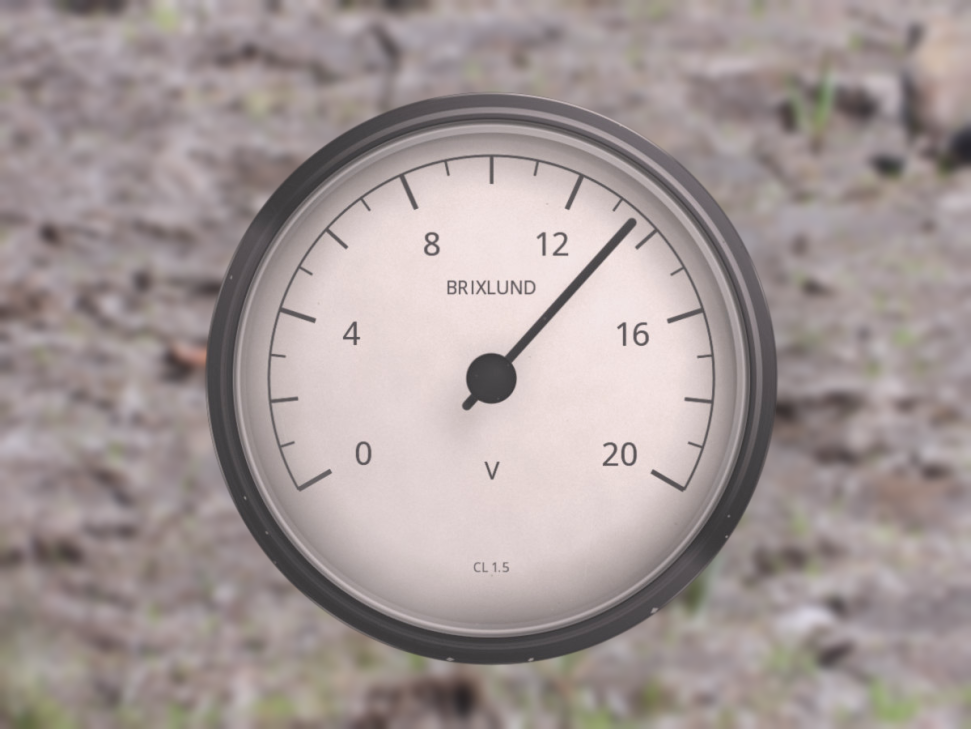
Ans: 13.5 V
